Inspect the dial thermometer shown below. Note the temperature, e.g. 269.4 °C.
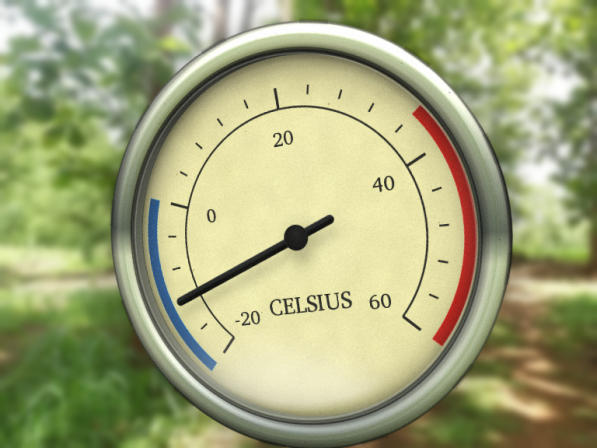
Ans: -12 °C
